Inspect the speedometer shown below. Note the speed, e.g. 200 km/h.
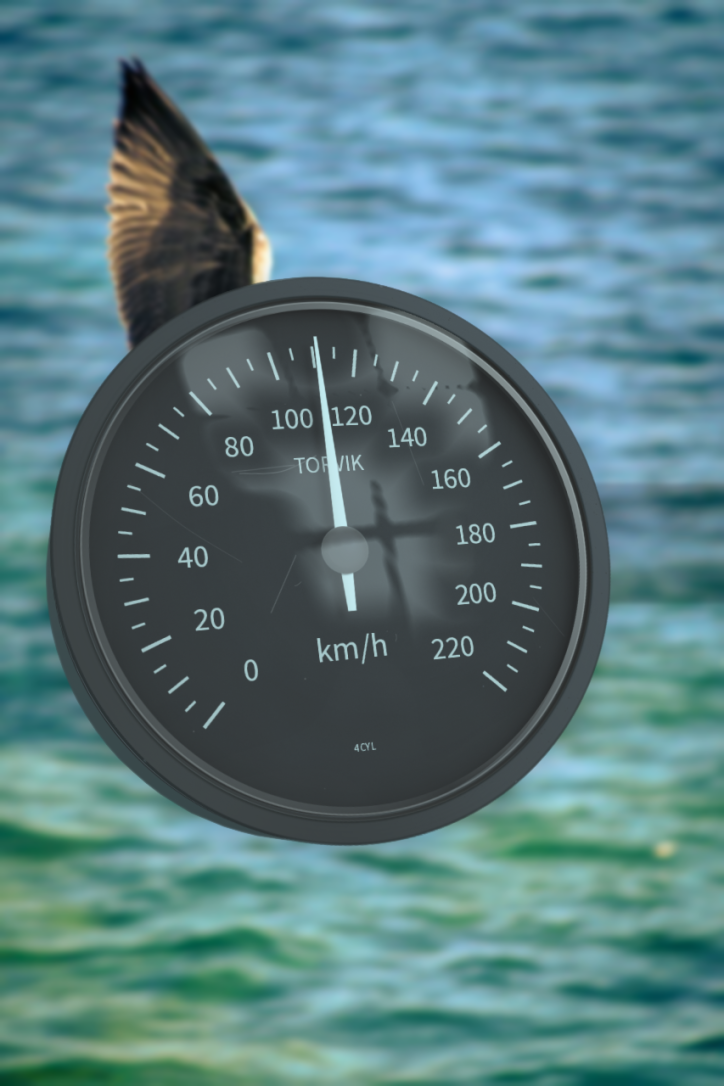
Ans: 110 km/h
